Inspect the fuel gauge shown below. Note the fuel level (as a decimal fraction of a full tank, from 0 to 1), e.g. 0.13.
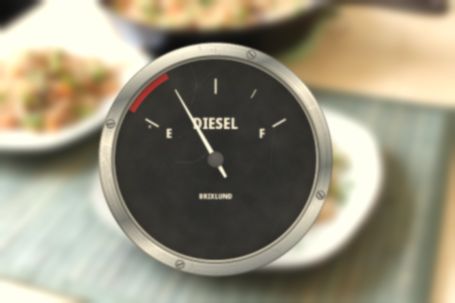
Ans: 0.25
